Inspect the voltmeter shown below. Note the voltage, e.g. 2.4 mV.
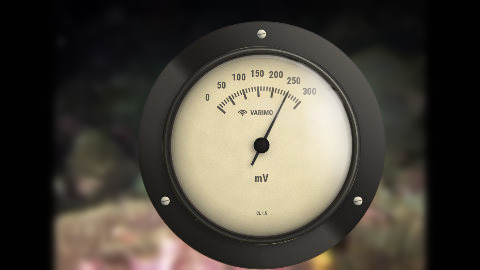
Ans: 250 mV
